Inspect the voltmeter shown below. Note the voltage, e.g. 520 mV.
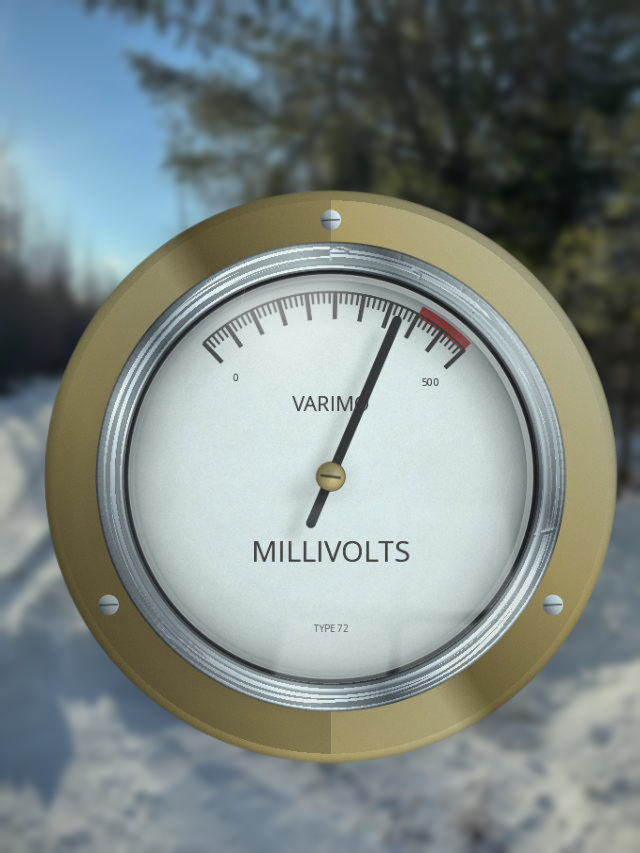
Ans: 370 mV
